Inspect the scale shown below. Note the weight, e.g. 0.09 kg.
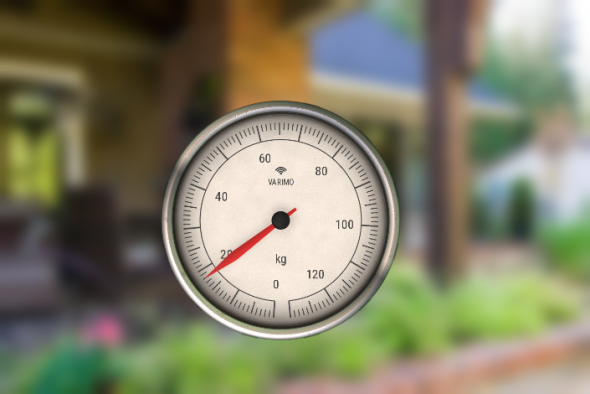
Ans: 18 kg
